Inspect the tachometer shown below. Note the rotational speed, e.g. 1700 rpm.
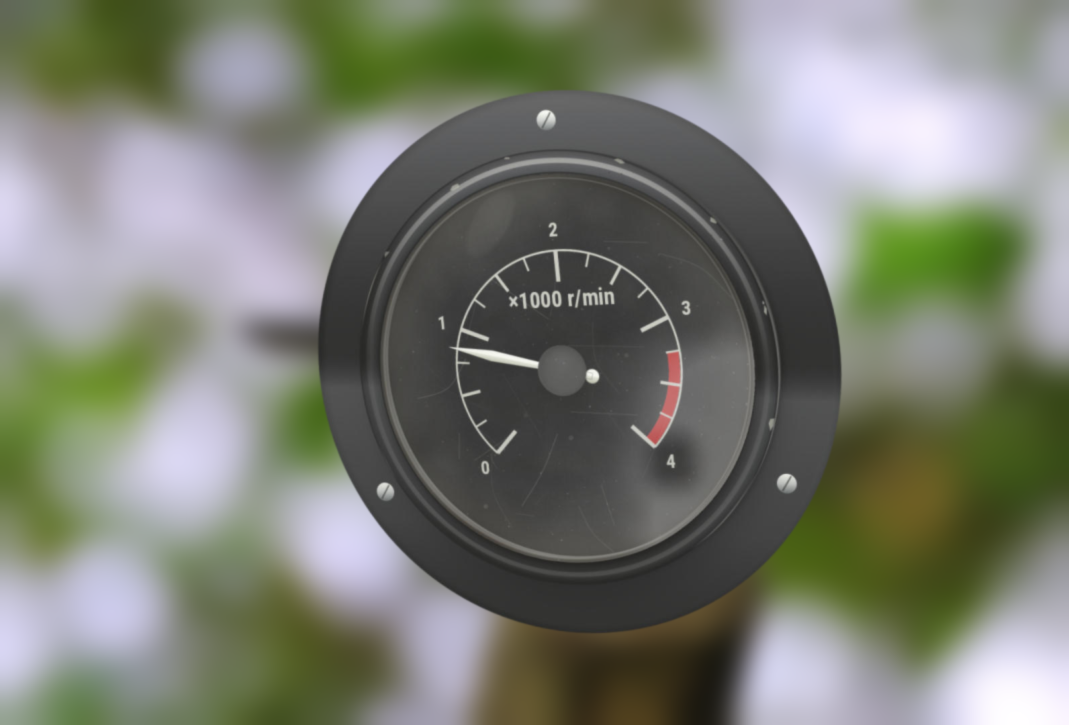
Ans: 875 rpm
